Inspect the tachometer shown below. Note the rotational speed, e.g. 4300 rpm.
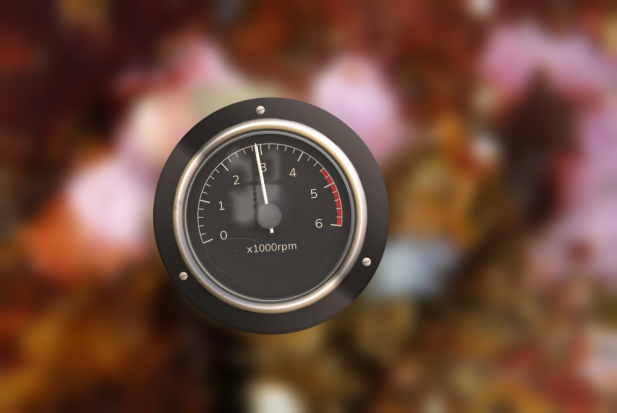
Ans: 2900 rpm
